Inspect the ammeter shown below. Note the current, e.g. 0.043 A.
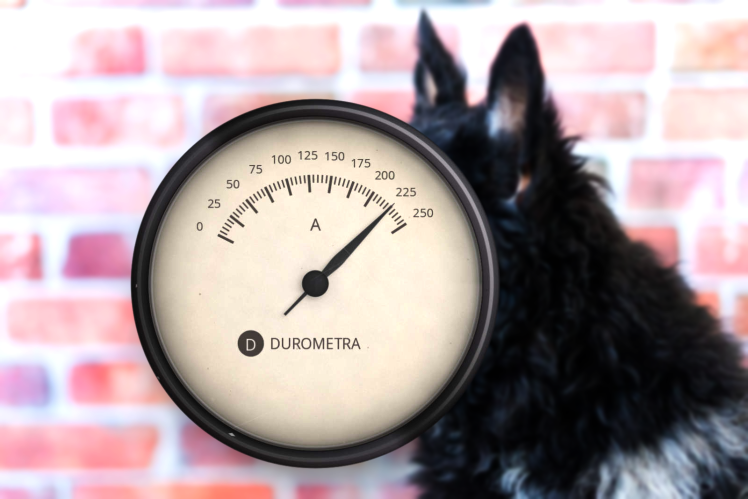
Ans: 225 A
